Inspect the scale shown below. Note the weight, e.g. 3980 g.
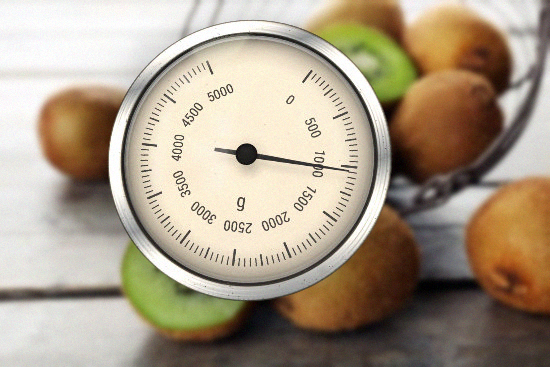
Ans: 1050 g
